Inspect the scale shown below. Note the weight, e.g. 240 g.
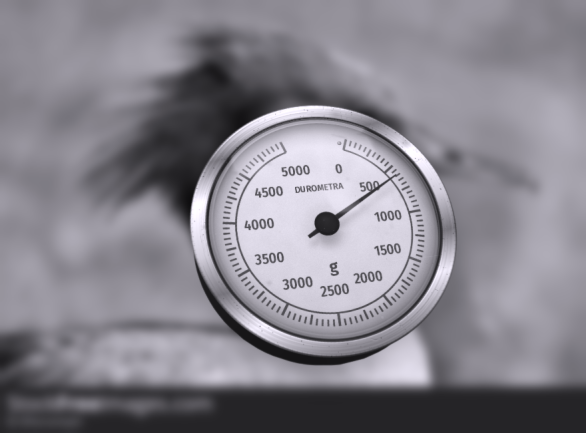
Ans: 600 g
